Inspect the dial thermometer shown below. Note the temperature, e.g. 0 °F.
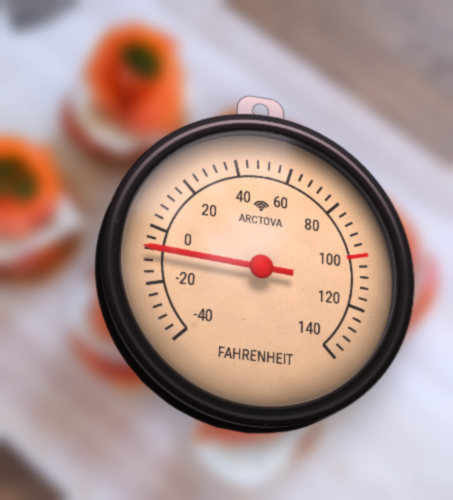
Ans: -8 °F
